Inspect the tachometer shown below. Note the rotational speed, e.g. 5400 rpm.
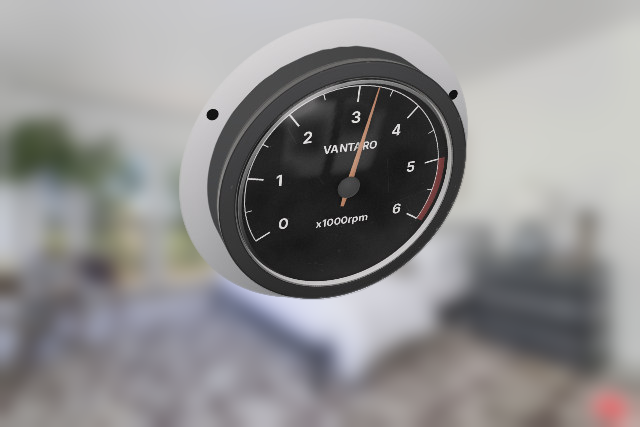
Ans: 3250 rpm
